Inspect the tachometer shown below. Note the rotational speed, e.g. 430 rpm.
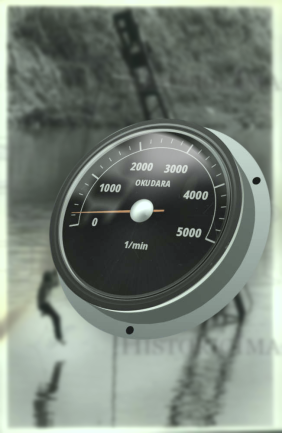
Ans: 200 rpm
